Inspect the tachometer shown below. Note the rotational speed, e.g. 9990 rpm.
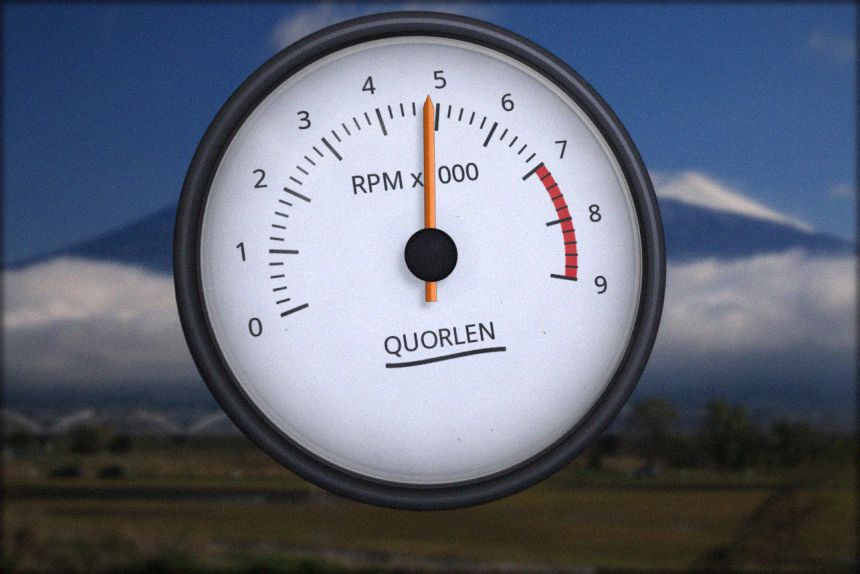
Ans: 4800 rpm
